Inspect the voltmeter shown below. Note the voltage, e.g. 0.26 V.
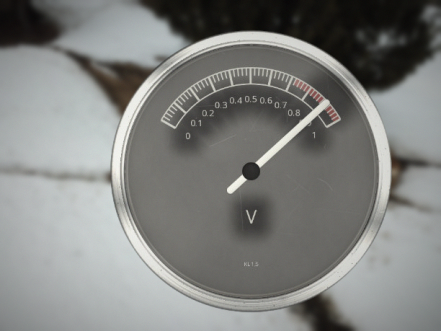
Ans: 0.9 V
